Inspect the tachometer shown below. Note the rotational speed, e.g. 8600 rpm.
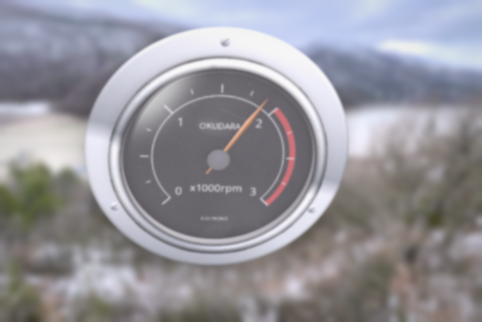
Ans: 1875 rpm
